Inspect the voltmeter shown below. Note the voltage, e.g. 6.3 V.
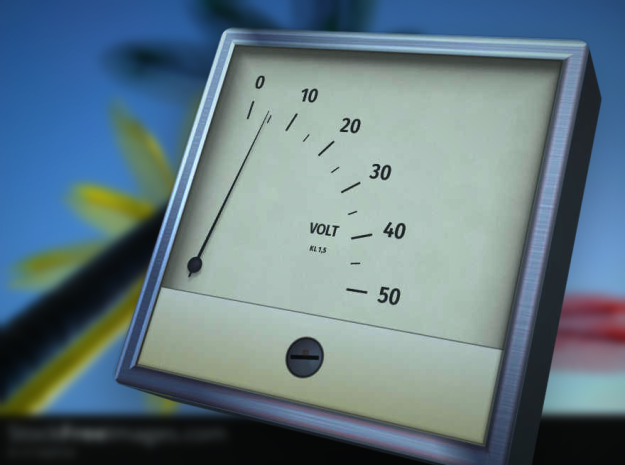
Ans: 5 V
